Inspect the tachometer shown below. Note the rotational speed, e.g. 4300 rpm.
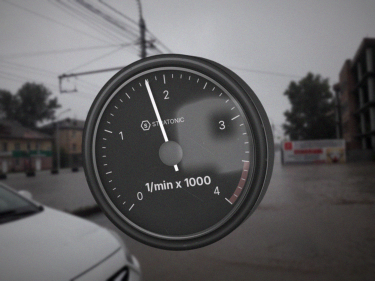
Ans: 1800 rpm
